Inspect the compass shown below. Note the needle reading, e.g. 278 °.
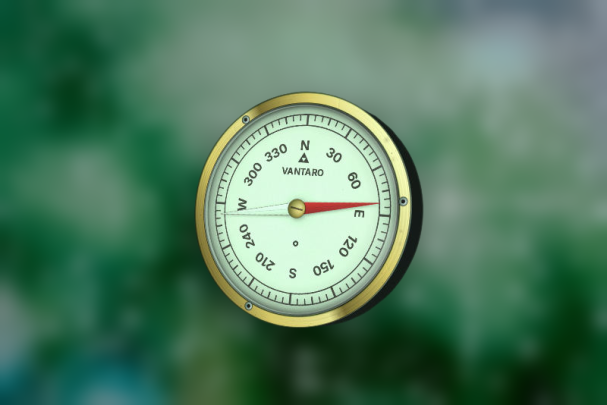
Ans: 82.5 °
